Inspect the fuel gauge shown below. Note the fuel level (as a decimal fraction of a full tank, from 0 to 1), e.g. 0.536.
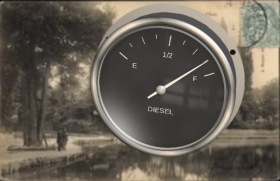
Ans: 0.875
